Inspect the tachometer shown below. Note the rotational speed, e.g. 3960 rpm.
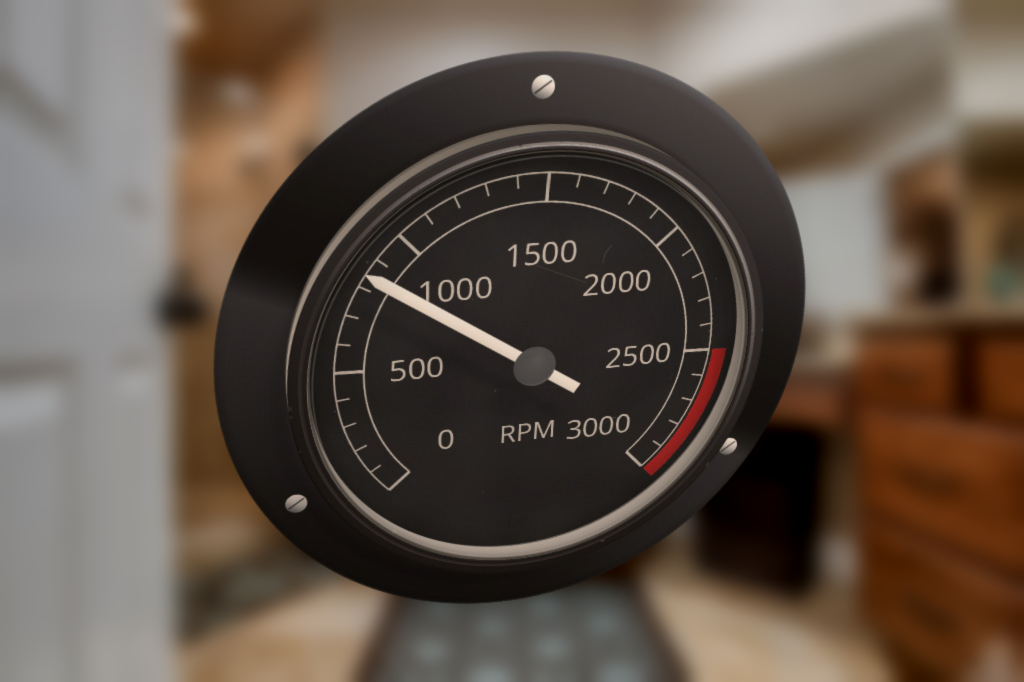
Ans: 850 rpm
